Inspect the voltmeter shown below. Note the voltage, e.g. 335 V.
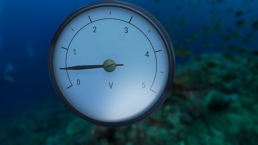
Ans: 0.5 V
